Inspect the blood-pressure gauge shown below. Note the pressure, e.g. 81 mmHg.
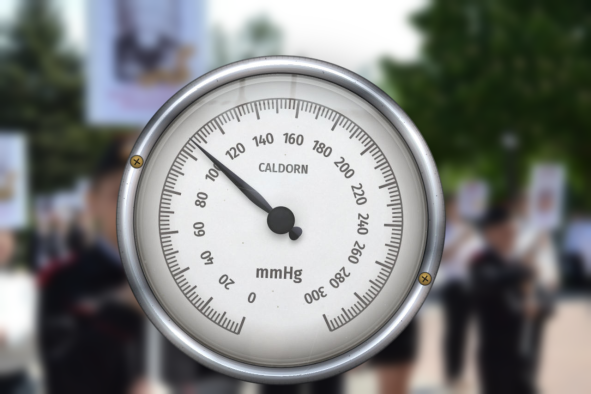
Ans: 106 mmHg
